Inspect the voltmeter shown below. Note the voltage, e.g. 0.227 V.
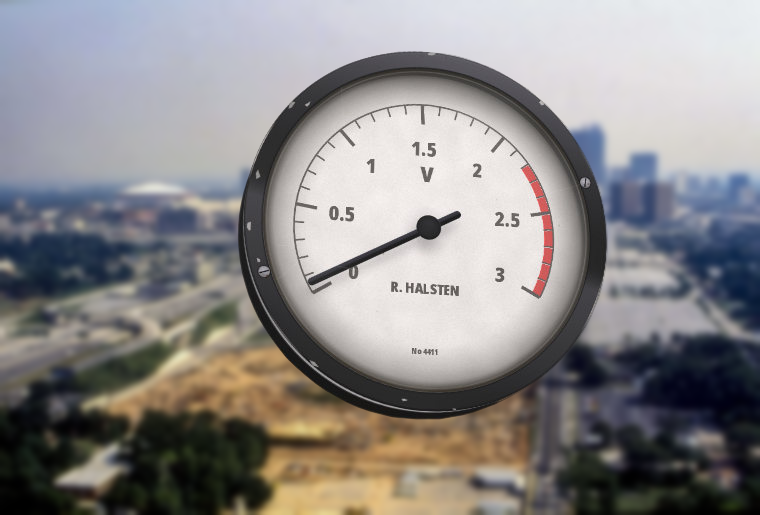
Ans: 0.05 V
